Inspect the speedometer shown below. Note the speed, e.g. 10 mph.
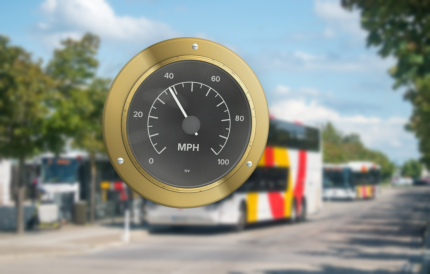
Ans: 37.5 mph
